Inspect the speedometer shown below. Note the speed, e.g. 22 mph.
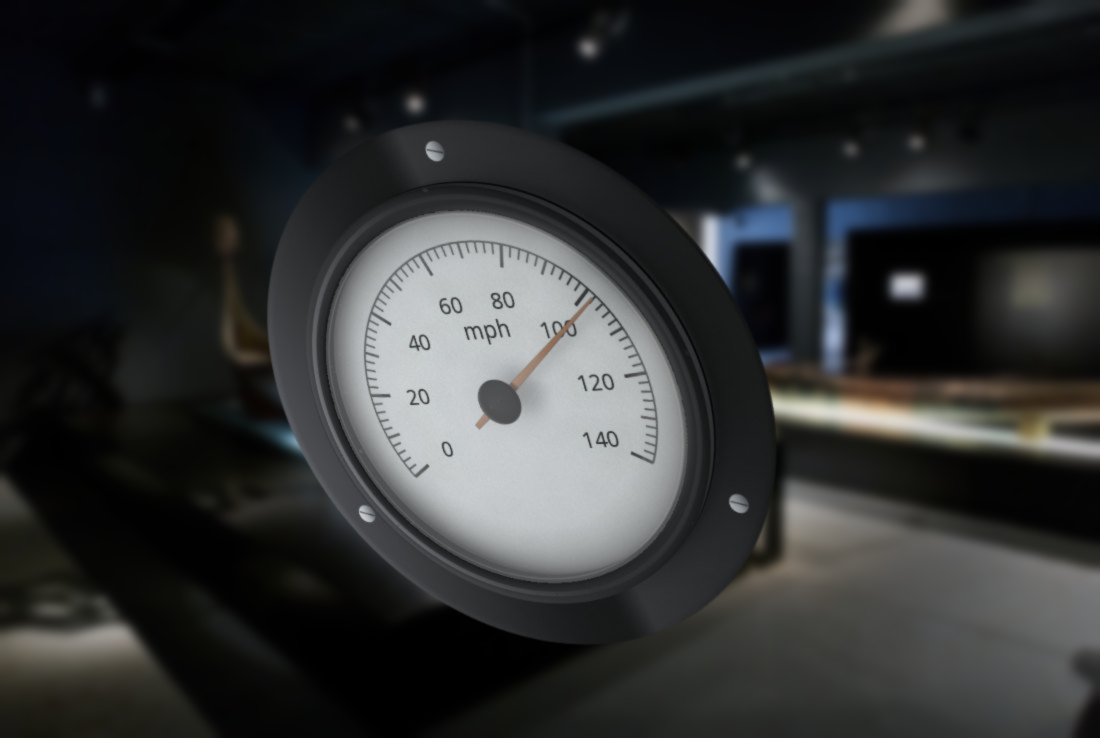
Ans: 102 mph
